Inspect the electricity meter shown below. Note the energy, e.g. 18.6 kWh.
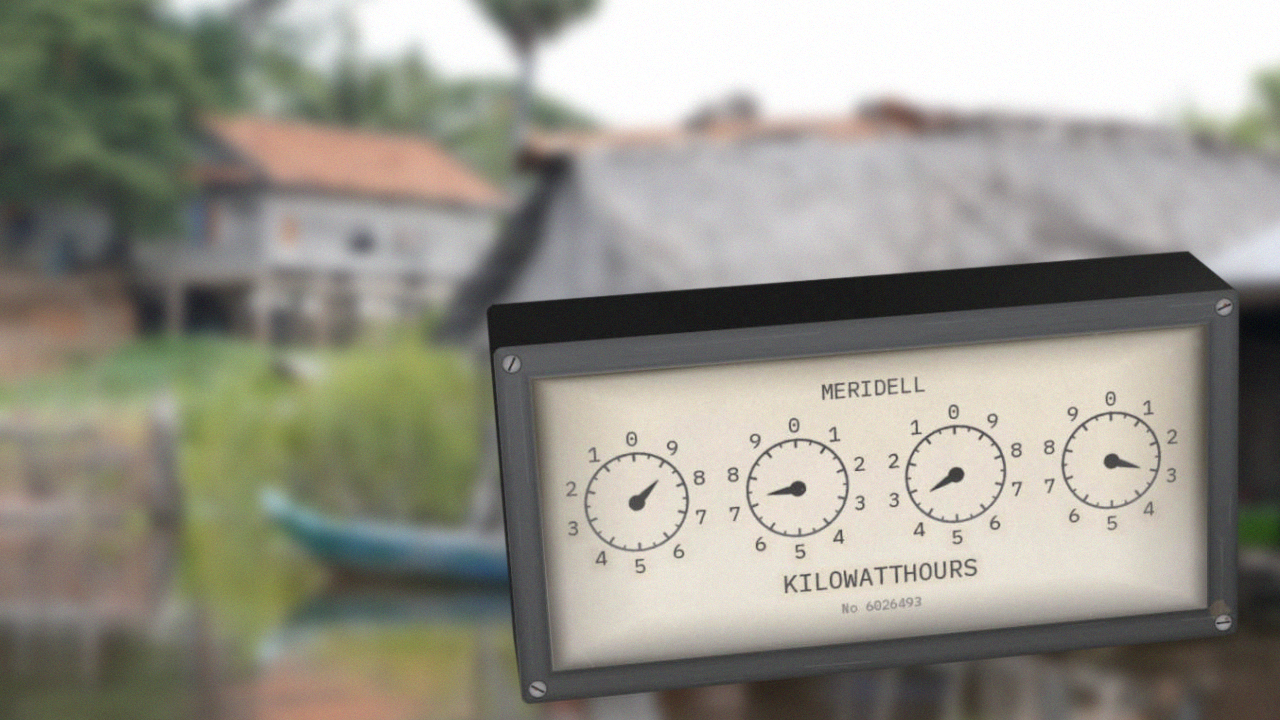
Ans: 8733 kWh
